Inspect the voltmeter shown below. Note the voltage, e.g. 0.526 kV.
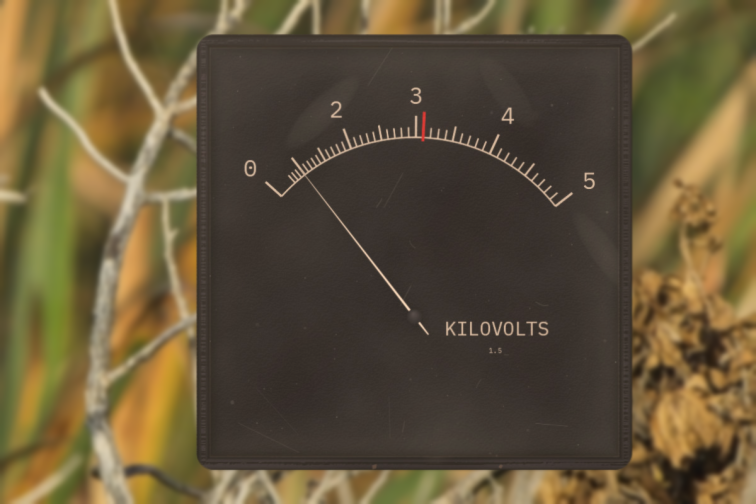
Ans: 1 kV
